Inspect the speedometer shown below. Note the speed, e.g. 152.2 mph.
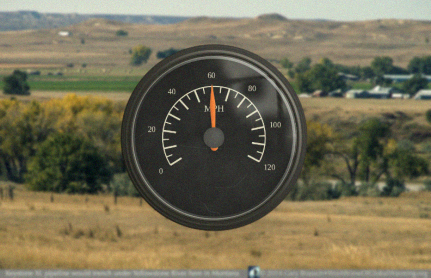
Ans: 60 mph
